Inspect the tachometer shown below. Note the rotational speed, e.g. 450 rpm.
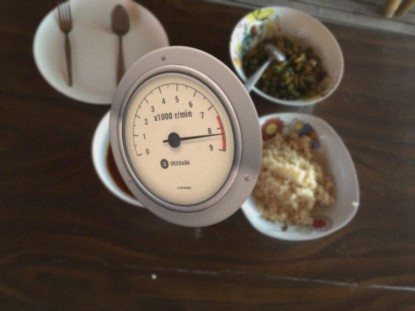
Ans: 8250 rpm
